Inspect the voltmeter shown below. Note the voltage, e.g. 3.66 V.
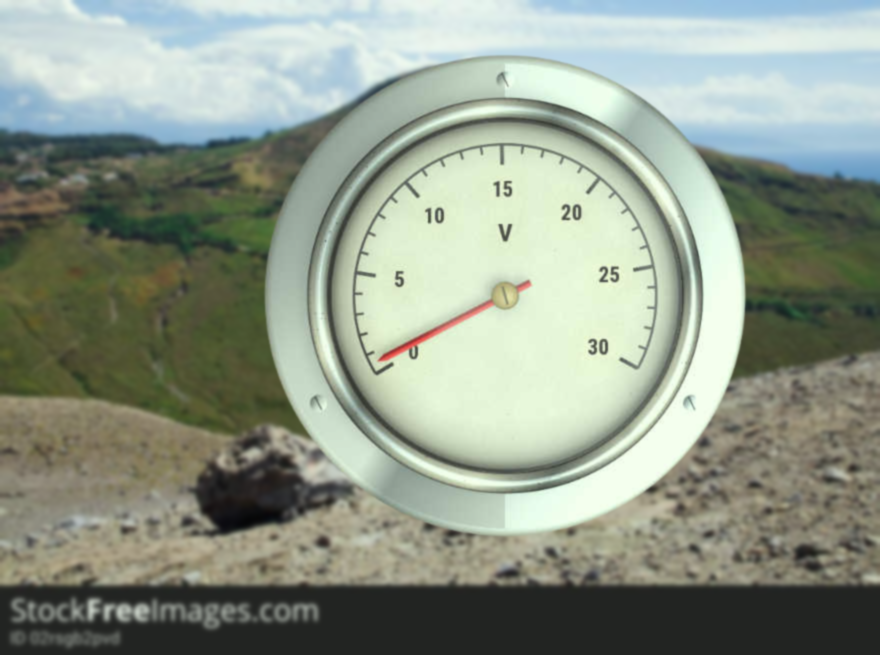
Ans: 0.5 V
